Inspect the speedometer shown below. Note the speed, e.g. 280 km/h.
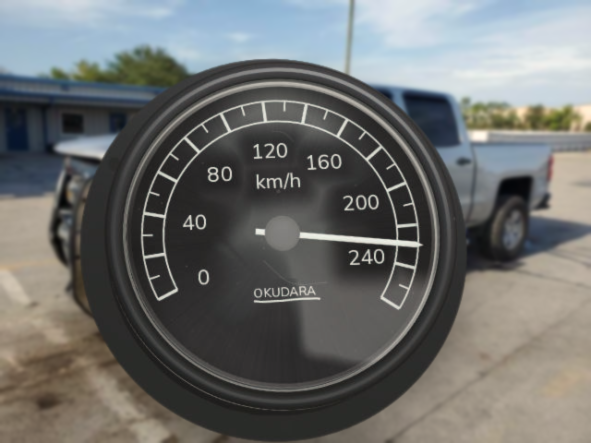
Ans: 230 km/h
